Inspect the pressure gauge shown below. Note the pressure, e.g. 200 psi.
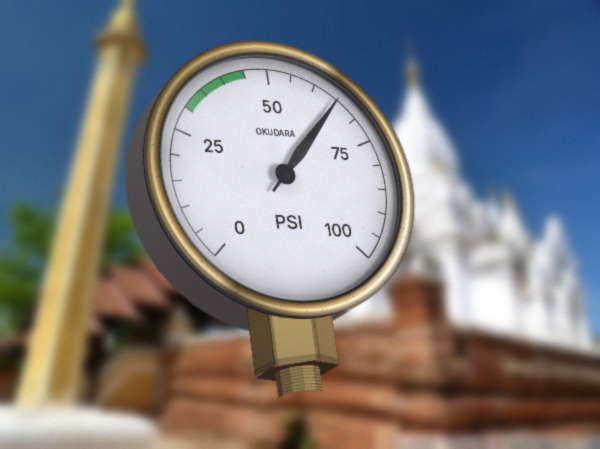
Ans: 65 psi
